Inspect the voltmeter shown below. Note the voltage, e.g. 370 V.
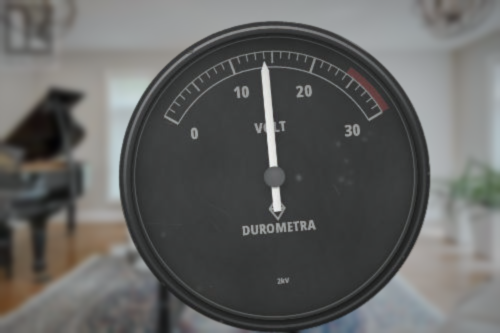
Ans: 14 V
